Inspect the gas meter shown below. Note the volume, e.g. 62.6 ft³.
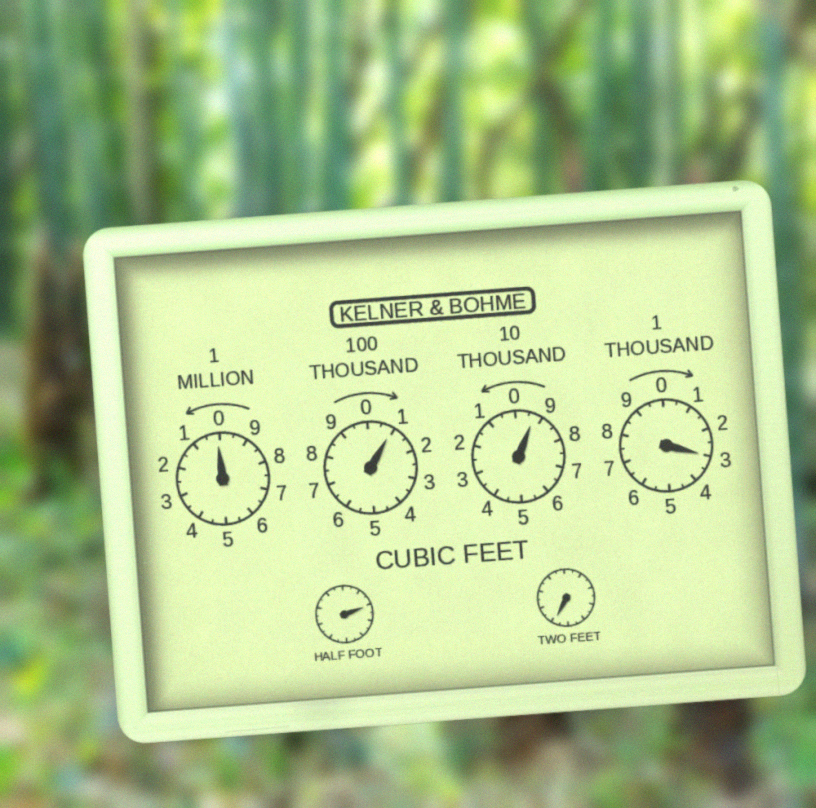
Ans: 9300 ft³
